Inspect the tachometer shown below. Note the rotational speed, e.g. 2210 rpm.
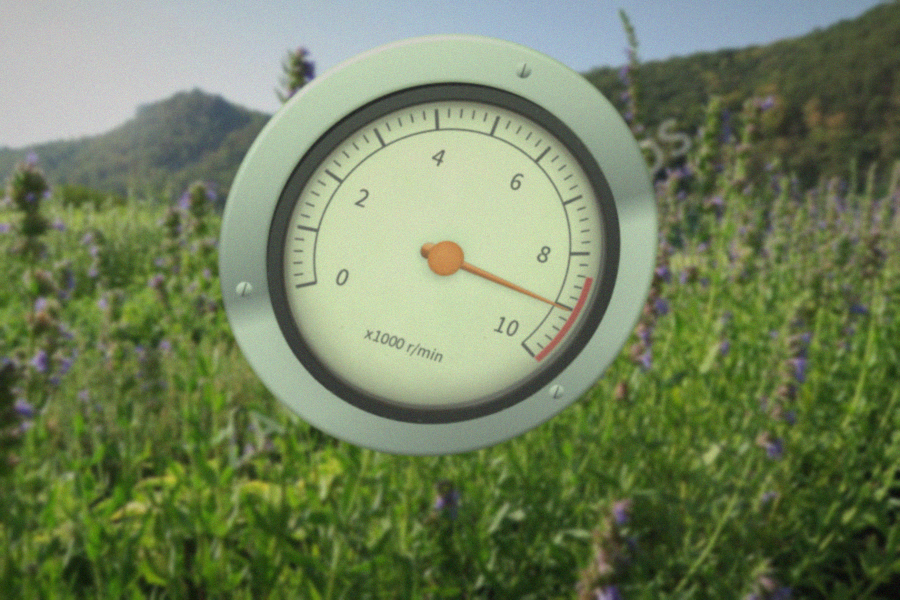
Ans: 9000 rpm
